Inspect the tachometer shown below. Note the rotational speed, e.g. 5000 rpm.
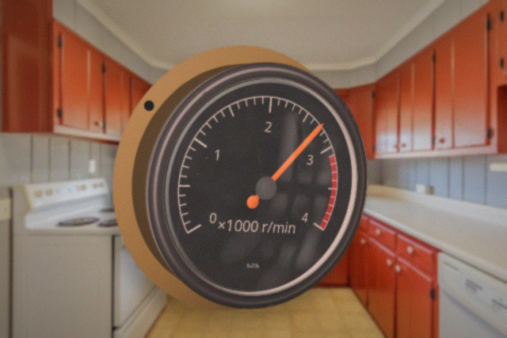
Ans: 2700 rpm
